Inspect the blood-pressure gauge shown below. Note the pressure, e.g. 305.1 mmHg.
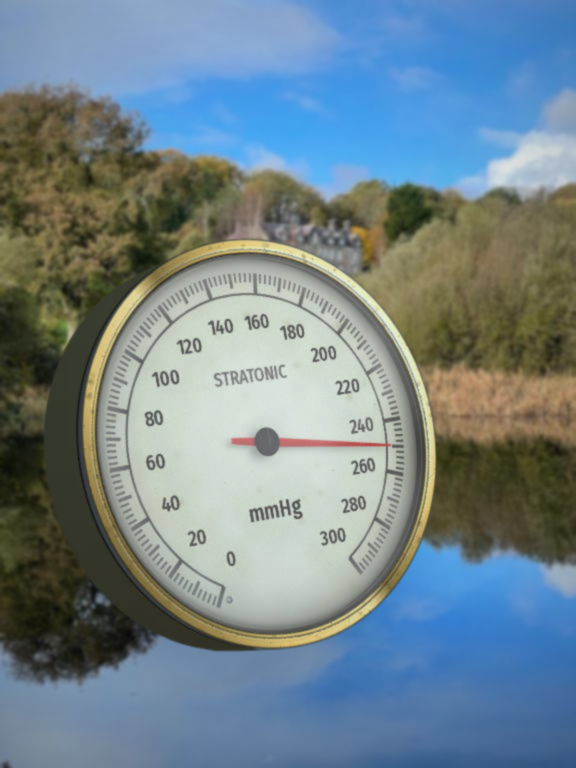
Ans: 250 mmHg
